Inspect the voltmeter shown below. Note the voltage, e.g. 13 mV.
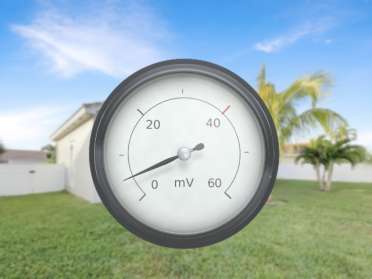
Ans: 5 mV
